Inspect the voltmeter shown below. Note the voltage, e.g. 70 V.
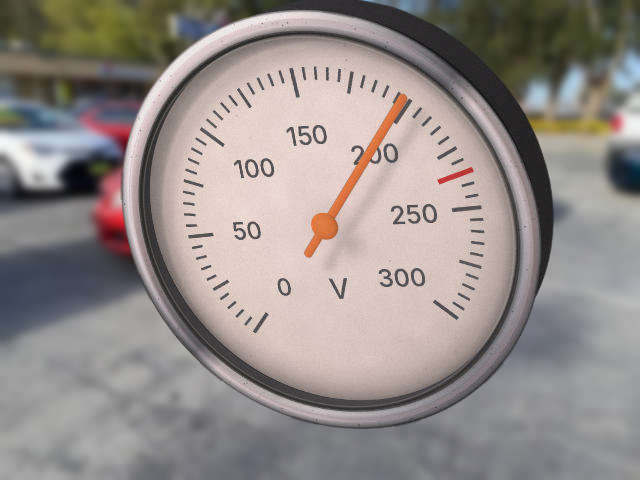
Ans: 197.5 V
